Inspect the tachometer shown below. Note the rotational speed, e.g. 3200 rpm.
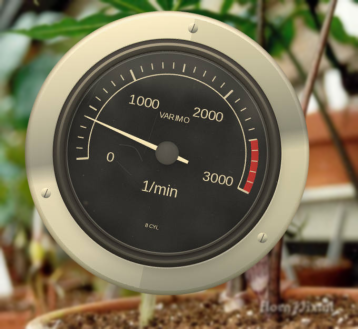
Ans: 400 rpm
